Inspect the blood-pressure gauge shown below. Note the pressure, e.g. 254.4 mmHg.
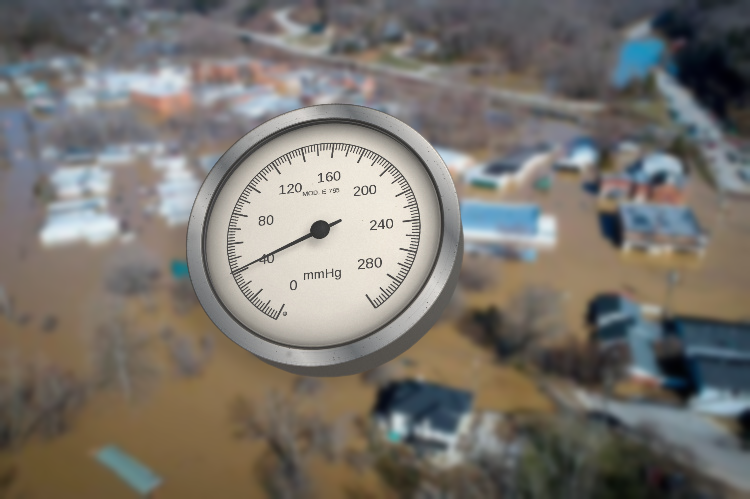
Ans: 40 mmHg
